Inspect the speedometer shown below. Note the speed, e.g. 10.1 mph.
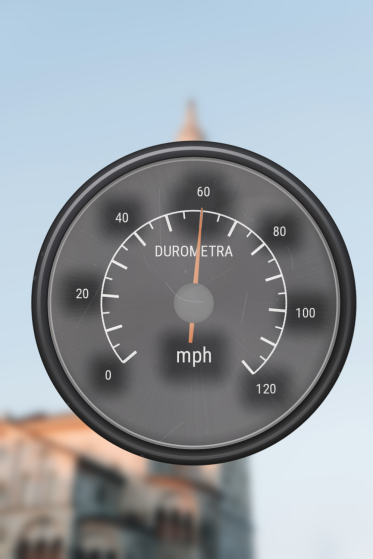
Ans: 60 mph
